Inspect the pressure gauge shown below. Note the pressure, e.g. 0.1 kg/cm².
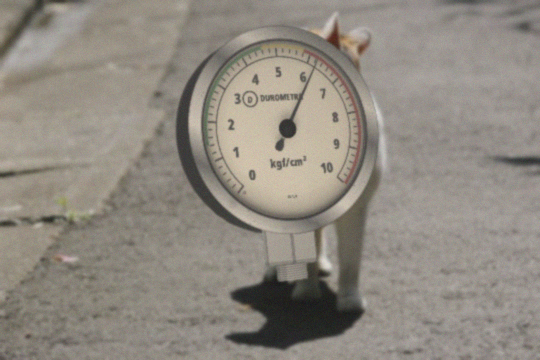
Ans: 6.2 kg/cm²
